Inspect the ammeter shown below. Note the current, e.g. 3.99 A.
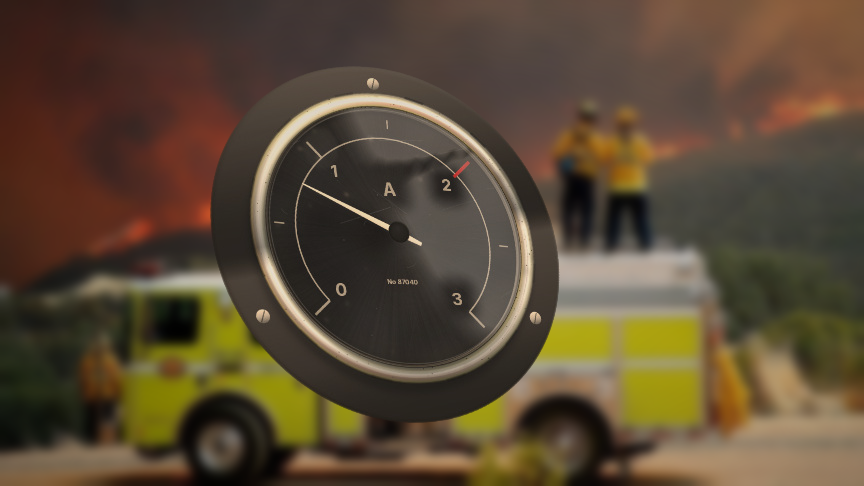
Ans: 0.75 A
